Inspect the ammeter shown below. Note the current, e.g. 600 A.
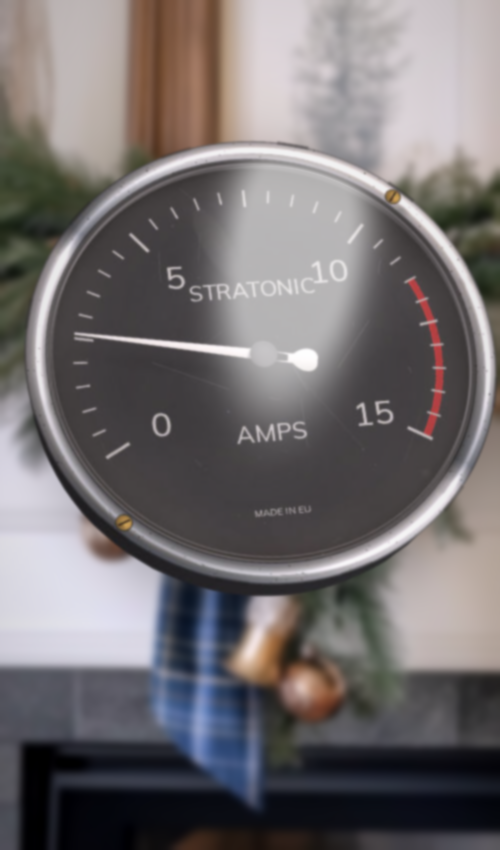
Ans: 2.5 A
